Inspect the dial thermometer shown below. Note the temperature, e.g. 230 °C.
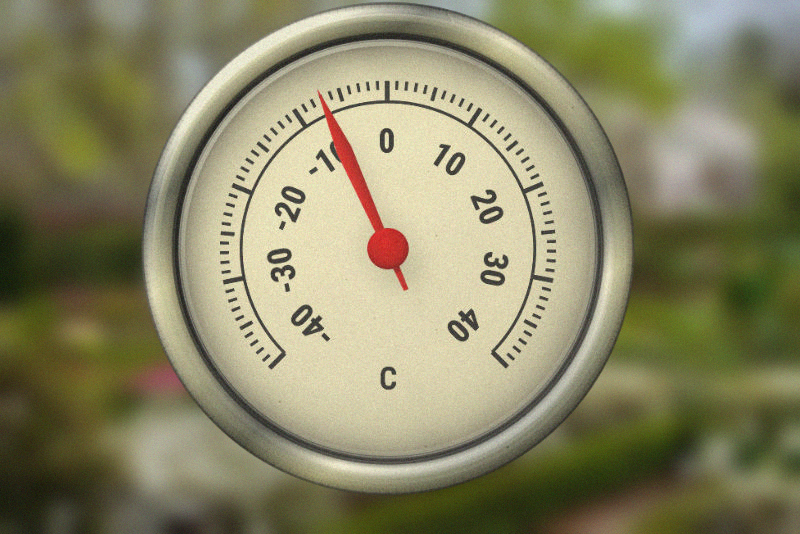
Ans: -7 °C
